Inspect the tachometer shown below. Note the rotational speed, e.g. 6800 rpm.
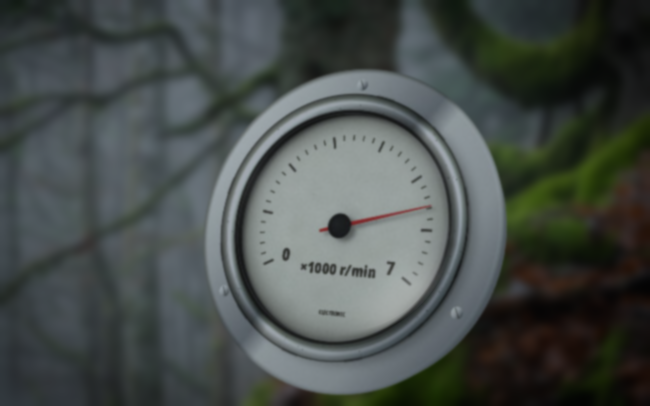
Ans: 5600 rpm
